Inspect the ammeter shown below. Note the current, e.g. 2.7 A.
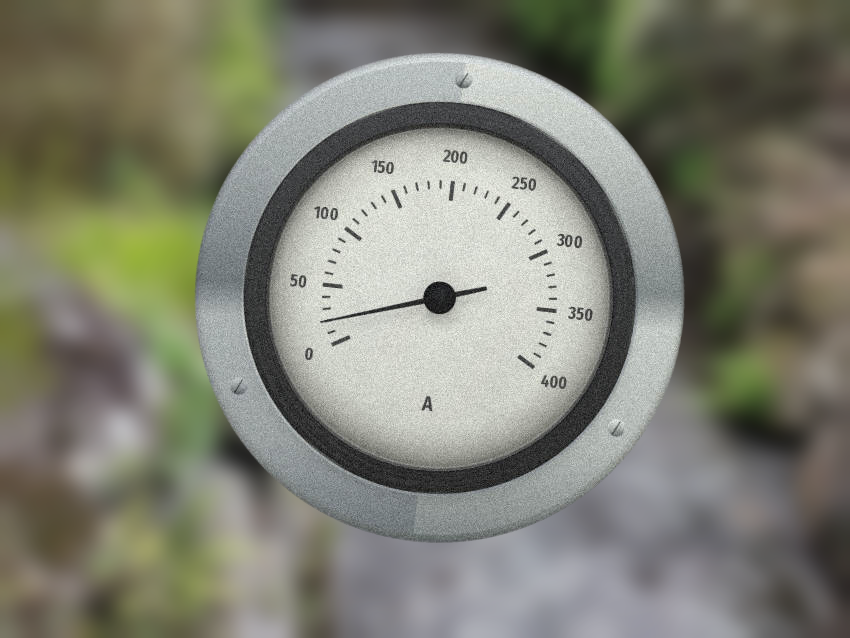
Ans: 20 A
